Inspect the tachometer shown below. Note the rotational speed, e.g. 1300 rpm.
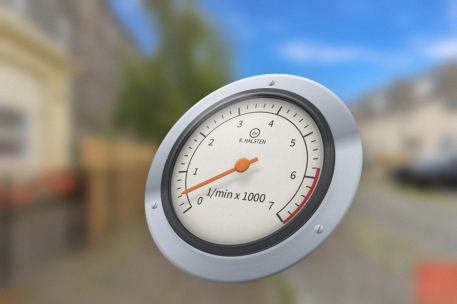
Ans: 400 rpm
